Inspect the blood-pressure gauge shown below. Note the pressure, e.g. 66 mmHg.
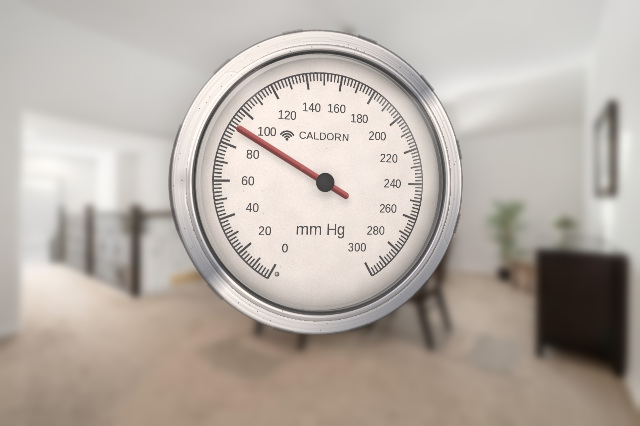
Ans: 90 mmHg
